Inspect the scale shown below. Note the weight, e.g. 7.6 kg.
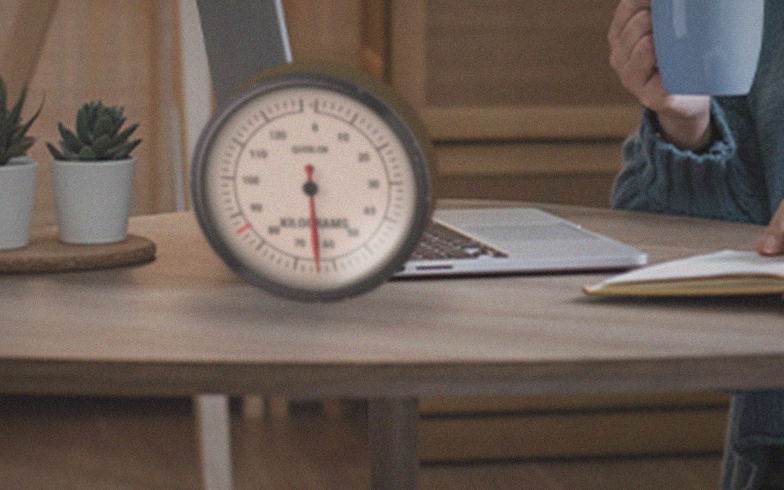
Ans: 64 kg
